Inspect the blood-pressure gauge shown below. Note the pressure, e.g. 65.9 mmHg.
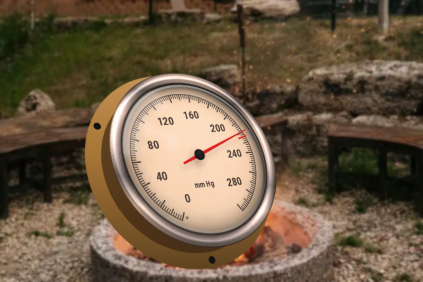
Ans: 220 mmHg
